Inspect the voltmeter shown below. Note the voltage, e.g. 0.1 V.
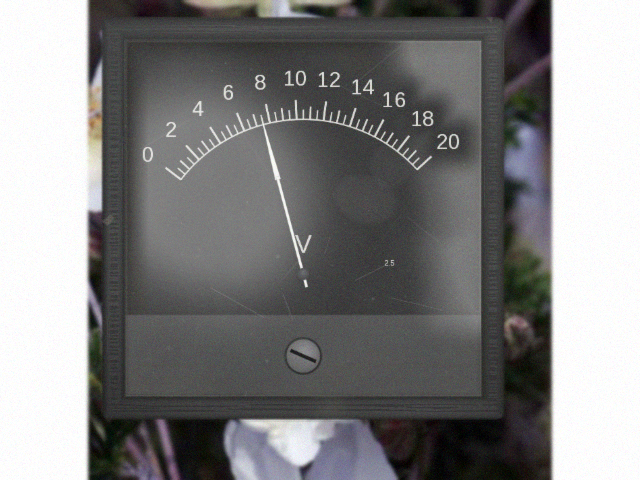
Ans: 7.5 V
